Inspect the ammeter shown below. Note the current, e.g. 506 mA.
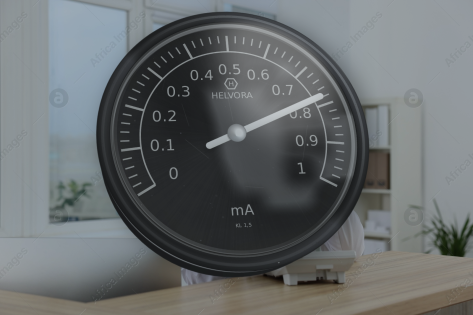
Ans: 0.78 mA
